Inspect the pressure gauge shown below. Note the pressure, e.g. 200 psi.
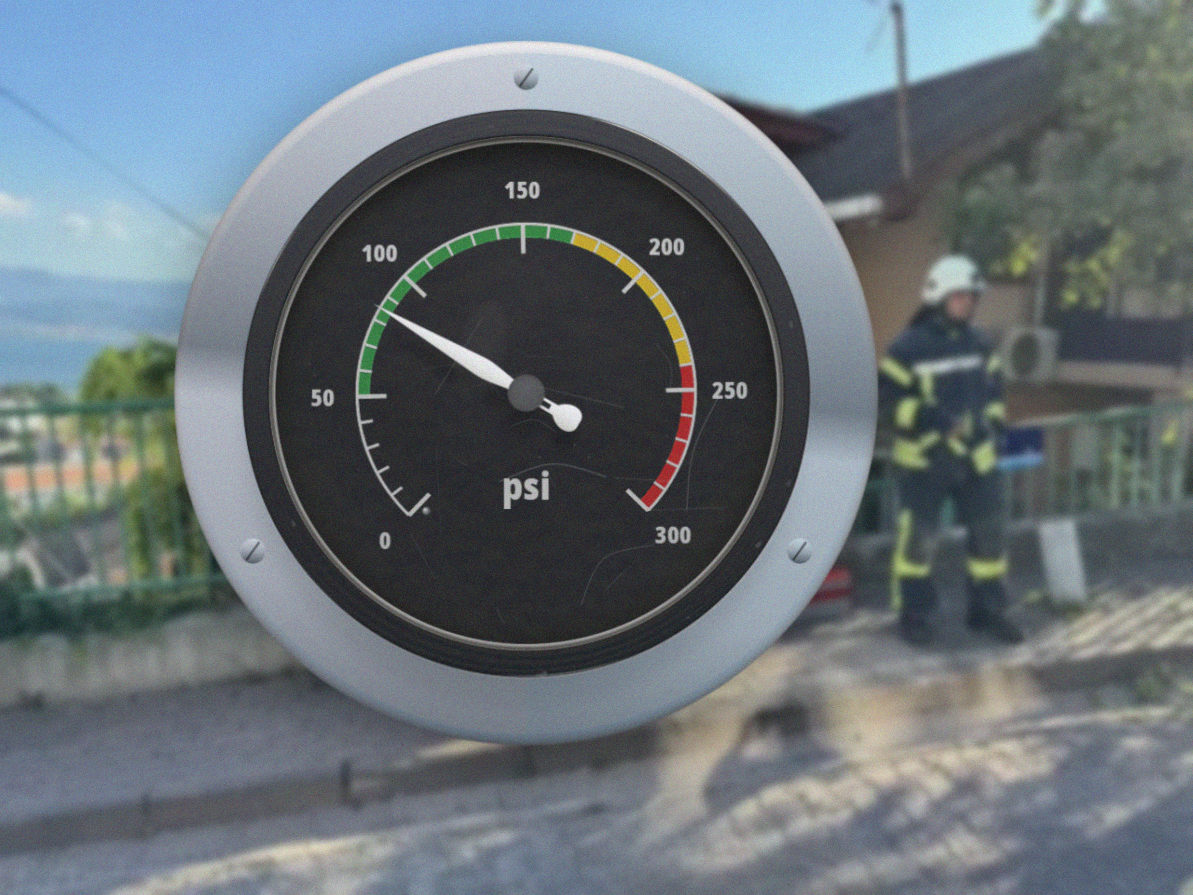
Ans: 85 psi
